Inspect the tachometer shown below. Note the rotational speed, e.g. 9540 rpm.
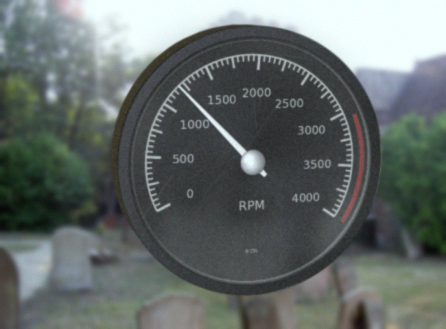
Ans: 1200 rpm
